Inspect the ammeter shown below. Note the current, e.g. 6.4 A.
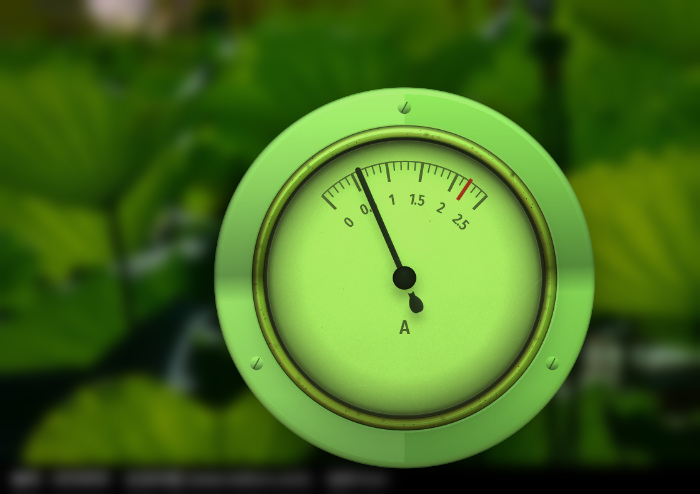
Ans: 0.6 A
